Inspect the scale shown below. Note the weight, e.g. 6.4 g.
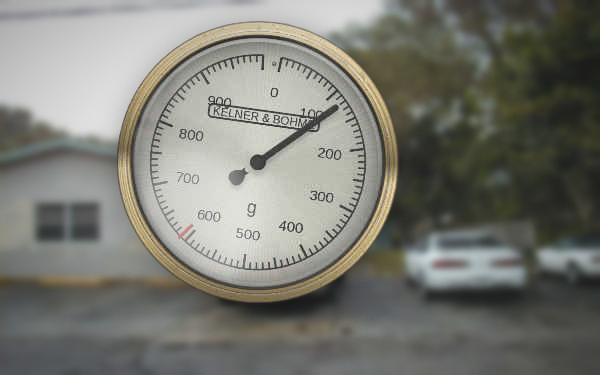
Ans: 120 g
